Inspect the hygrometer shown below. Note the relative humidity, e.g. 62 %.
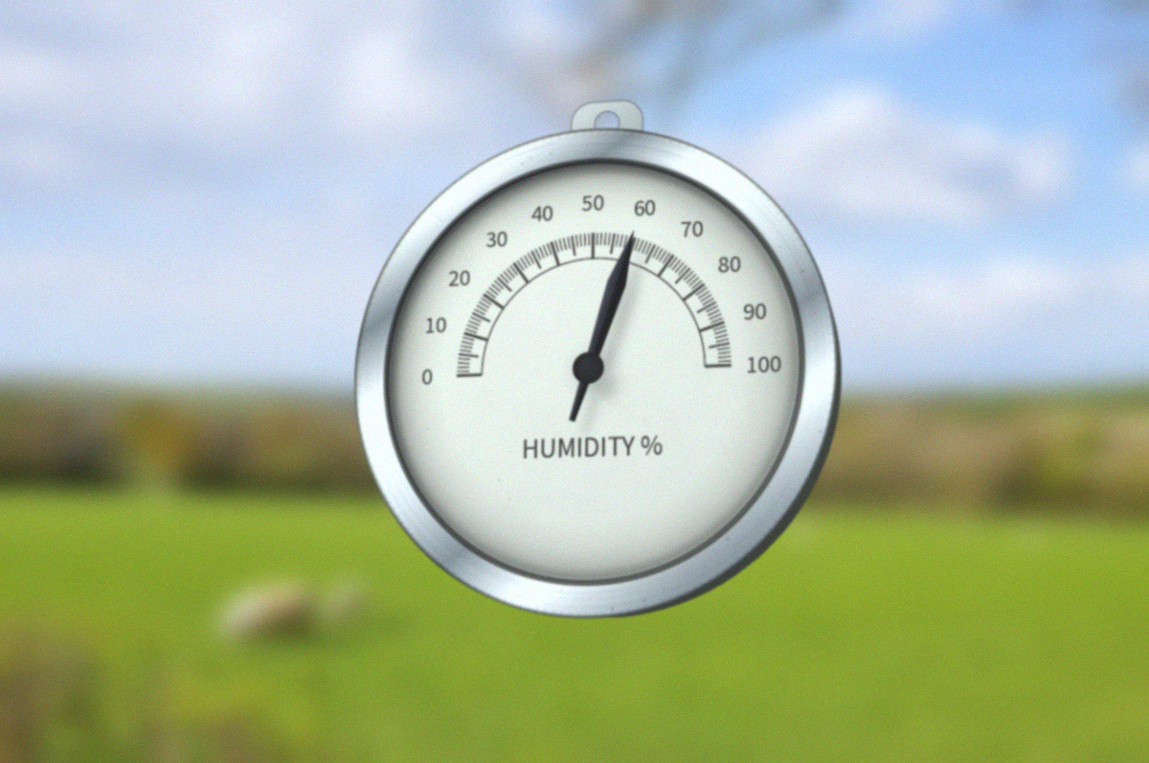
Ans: 60 %
